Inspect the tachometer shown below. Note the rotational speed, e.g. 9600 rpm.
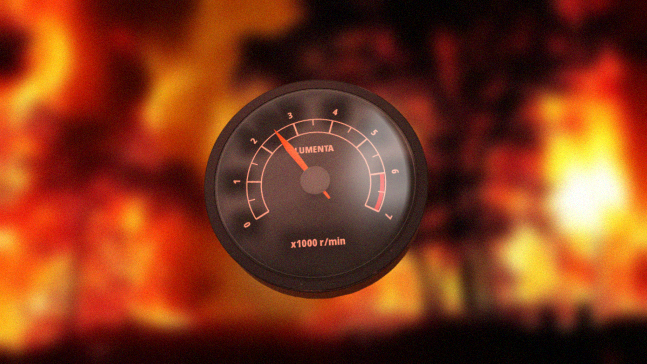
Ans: 2500 rpm
